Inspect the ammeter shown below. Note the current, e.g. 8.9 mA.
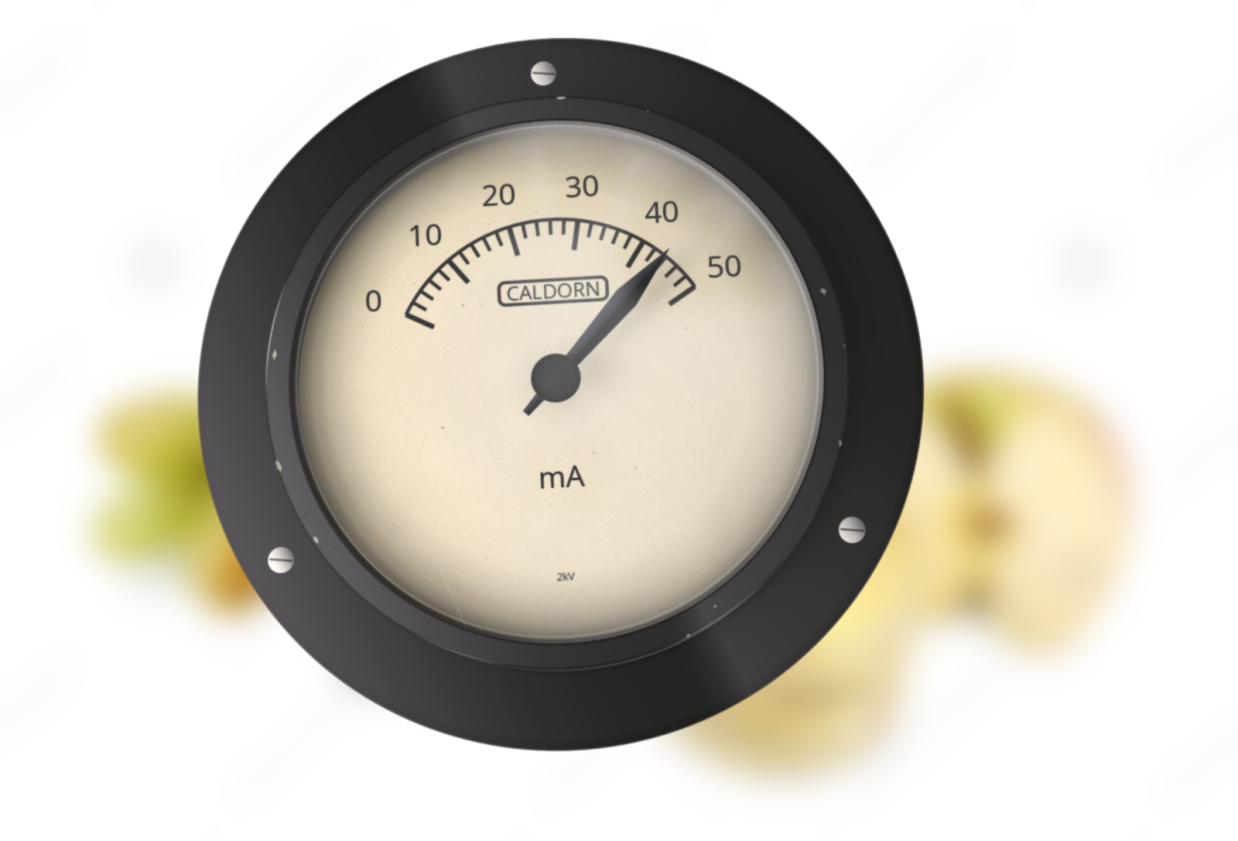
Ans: 44 mA
